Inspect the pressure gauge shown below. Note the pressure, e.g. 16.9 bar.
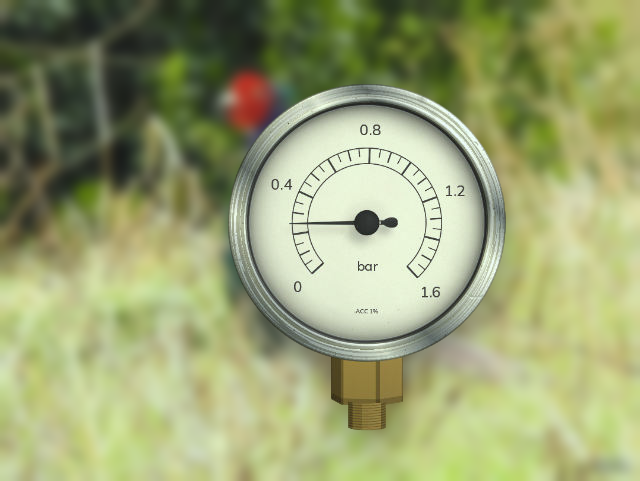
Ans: 0.25 bar
